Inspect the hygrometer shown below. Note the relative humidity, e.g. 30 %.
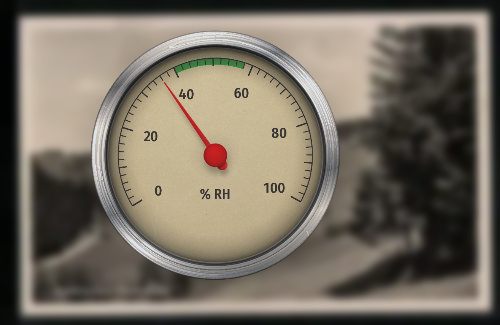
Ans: 36 %
